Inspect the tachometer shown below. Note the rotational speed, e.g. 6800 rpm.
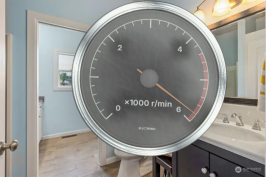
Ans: 5800 rpm
